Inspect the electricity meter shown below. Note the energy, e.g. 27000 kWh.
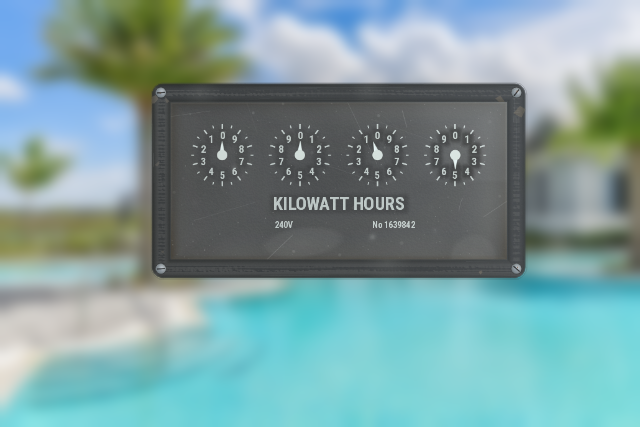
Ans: 5 kWh
